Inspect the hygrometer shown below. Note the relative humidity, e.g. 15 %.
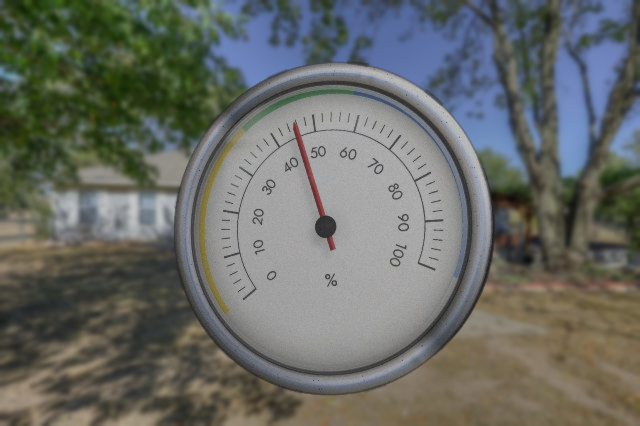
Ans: 46 %
